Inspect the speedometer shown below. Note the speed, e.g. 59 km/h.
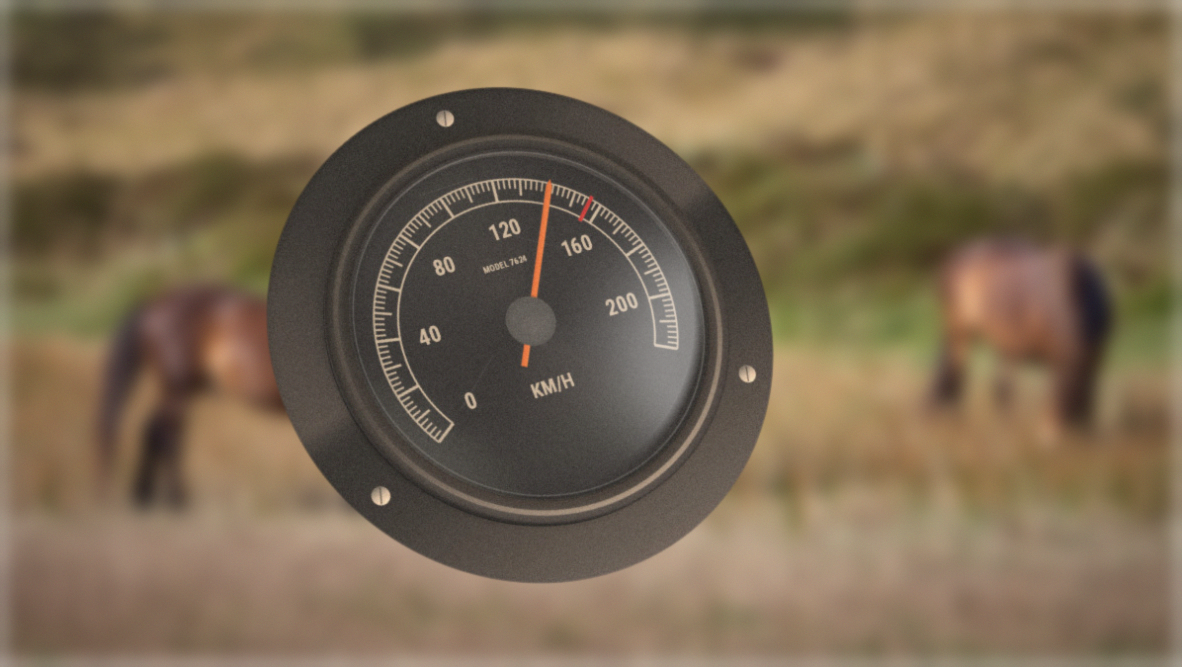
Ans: 140 km/h
